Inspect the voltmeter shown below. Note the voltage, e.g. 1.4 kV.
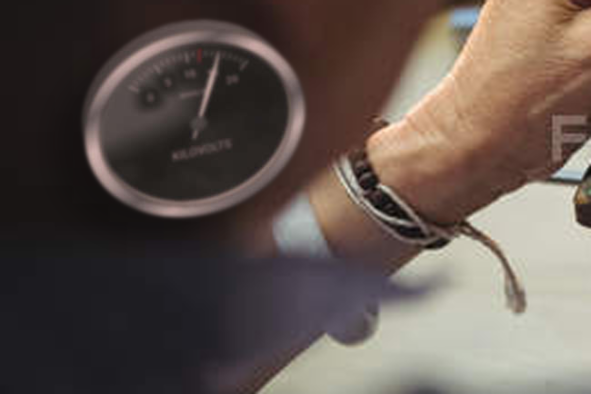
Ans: 15 kV
